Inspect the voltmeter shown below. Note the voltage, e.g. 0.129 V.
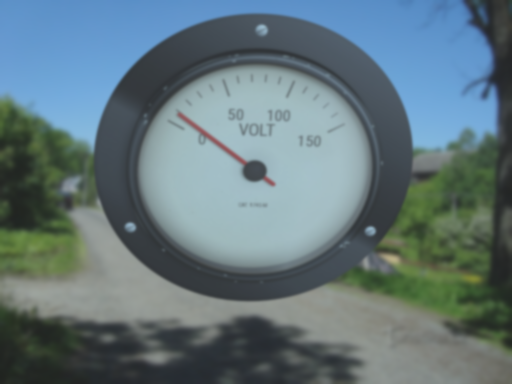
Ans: 10 V
